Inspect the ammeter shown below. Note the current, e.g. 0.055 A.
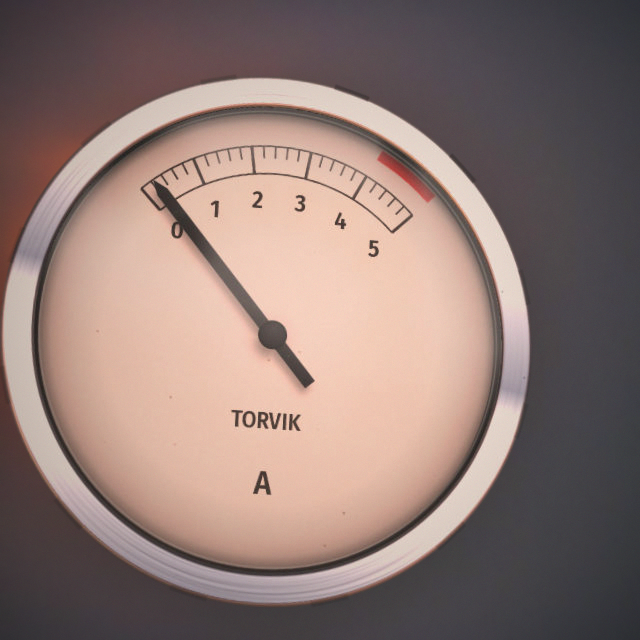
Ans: 0.2 A
